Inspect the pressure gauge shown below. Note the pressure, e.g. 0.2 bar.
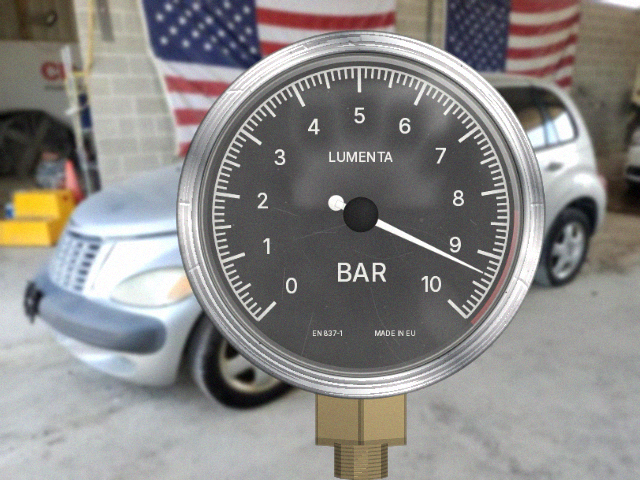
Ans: 9.3 bar
